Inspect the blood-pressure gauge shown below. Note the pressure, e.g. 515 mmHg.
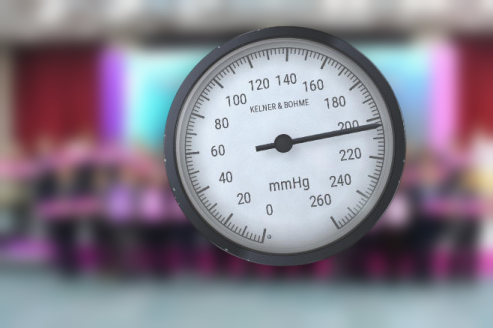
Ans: 204 mmHg
